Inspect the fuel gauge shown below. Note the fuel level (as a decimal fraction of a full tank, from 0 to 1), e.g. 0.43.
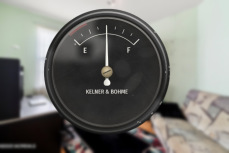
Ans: 0.5
